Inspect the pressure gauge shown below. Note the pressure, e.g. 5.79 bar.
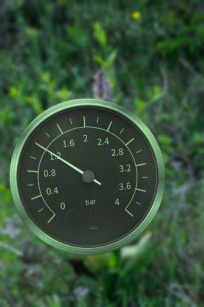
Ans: 1.2 bar
